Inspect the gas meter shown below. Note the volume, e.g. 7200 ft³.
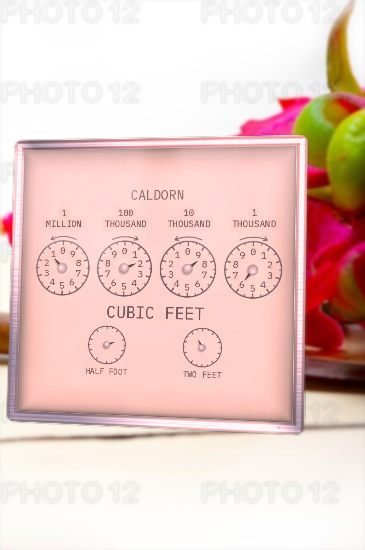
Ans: 118600 ft³
